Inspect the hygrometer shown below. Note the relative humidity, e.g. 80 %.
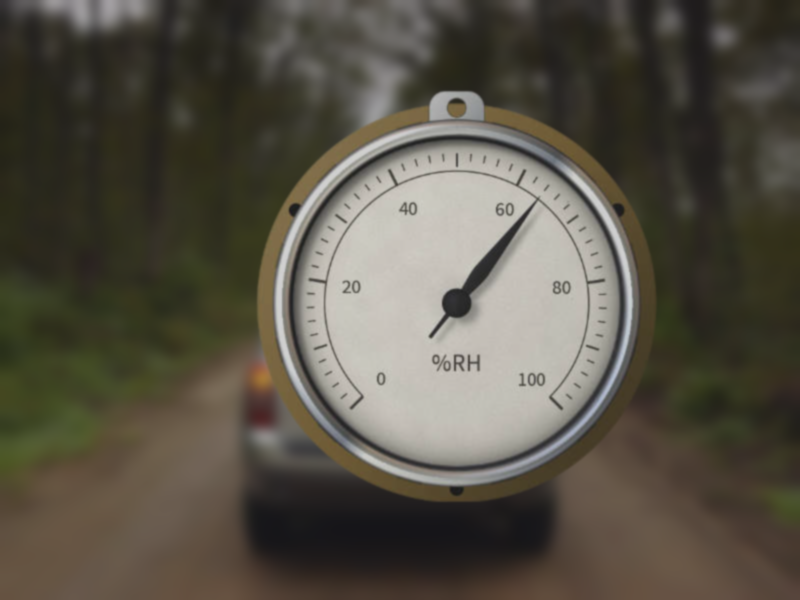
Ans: 64 %
